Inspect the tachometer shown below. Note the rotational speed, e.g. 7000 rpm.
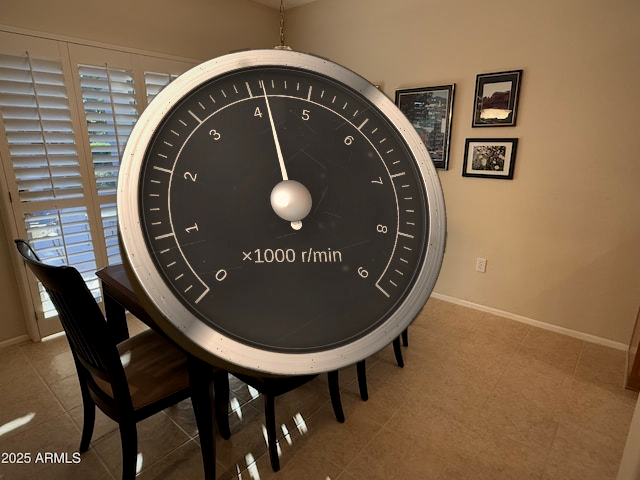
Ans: 4200 rpm
